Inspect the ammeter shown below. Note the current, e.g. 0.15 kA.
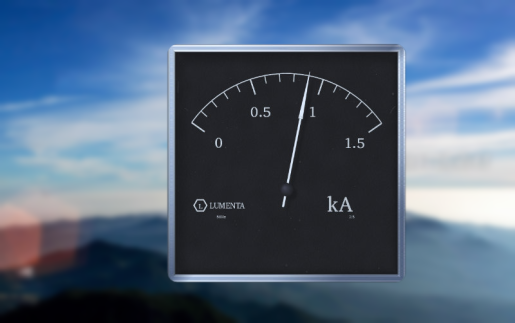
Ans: 0.9 kA
